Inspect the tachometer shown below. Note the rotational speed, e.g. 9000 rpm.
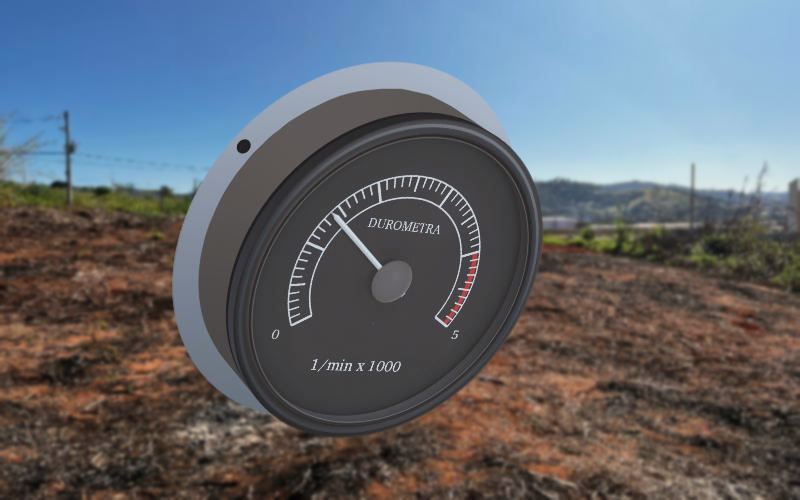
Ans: 1400 rpm
